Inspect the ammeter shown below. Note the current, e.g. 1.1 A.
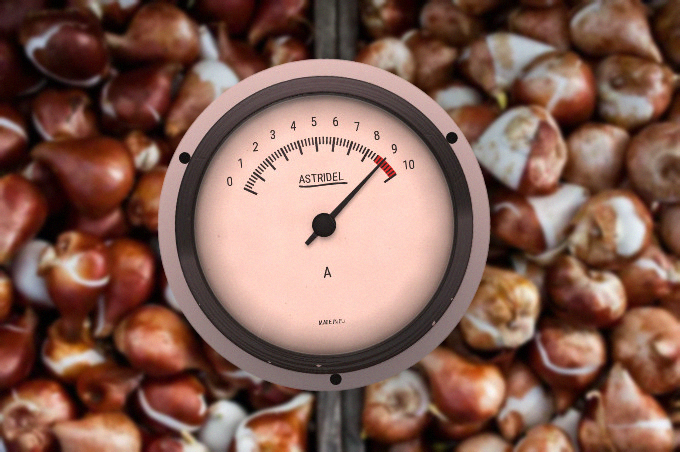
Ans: 9 A
